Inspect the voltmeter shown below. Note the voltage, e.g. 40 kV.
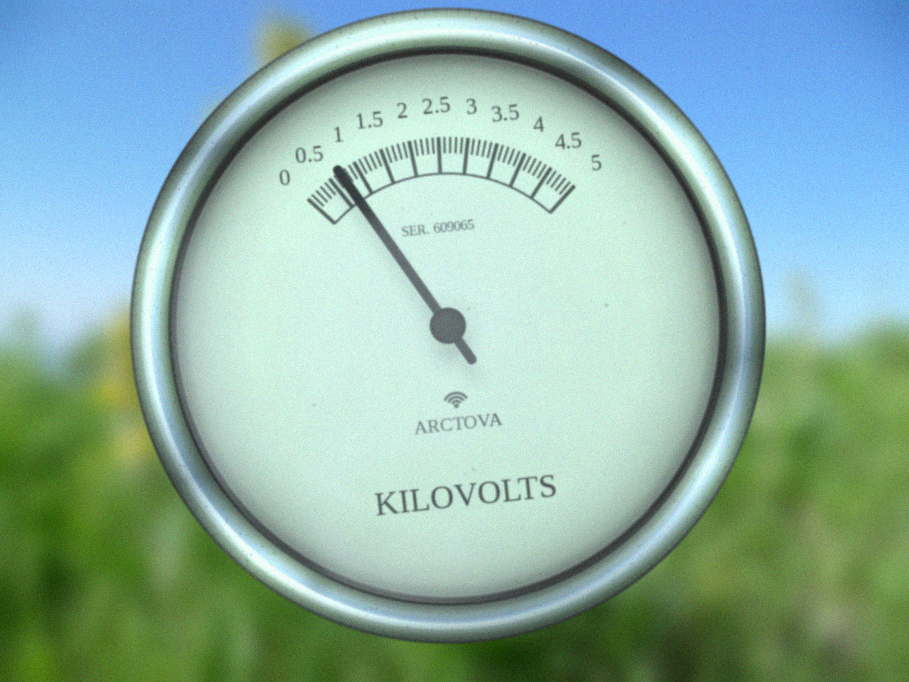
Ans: 0.7 kV
